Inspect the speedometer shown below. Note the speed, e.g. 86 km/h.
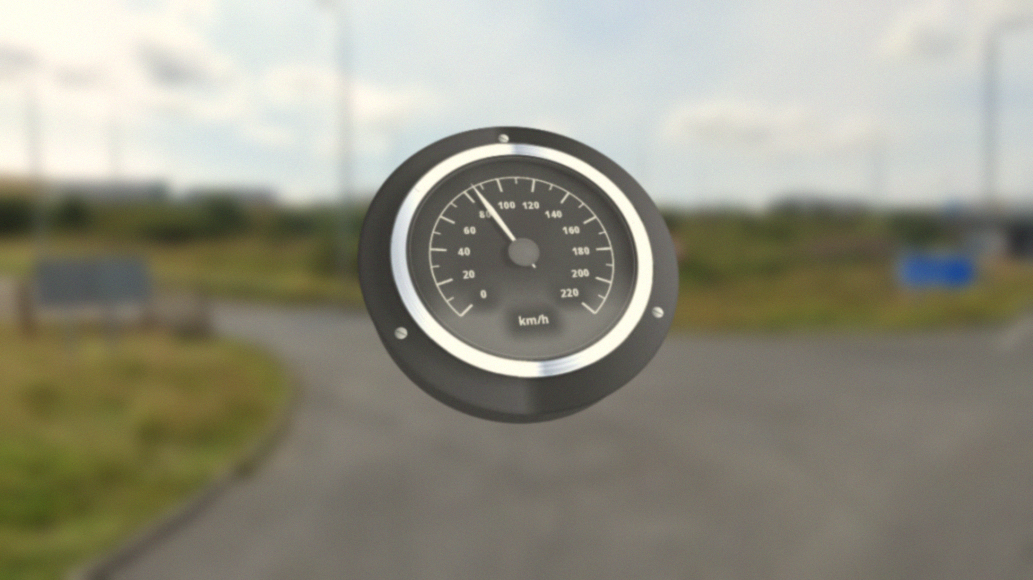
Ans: 85 km/h
